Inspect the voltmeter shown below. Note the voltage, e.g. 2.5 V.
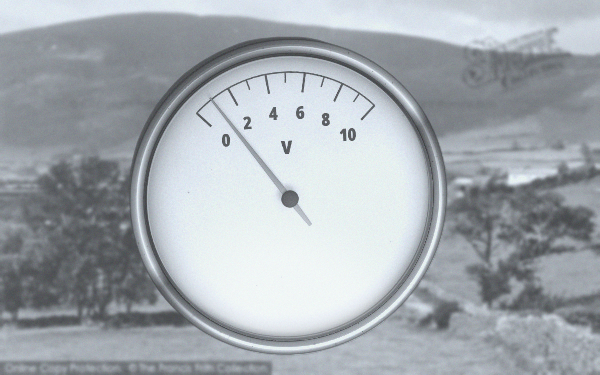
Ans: 1 V
